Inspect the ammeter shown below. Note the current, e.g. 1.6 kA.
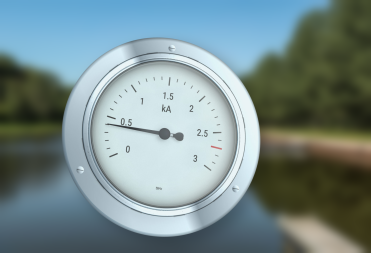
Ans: 0.4 kA
